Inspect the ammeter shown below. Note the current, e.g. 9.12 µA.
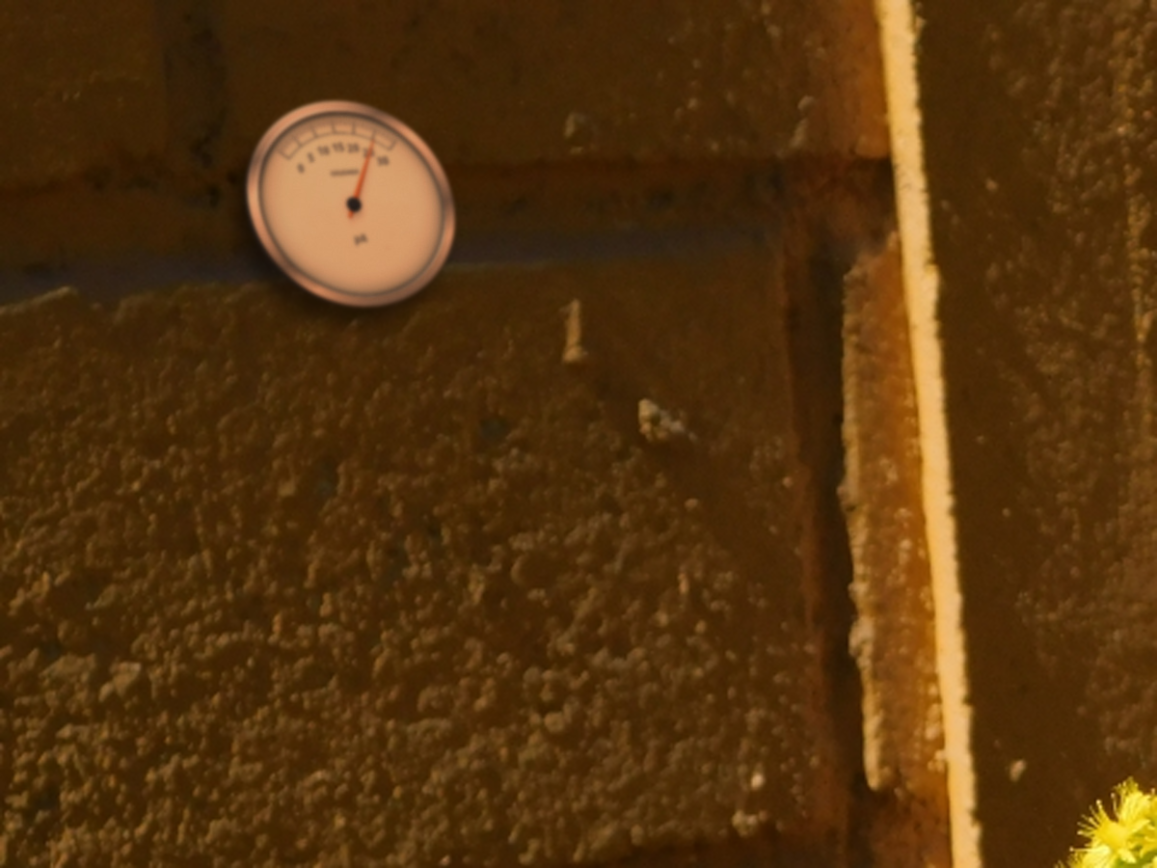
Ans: 25 µA
